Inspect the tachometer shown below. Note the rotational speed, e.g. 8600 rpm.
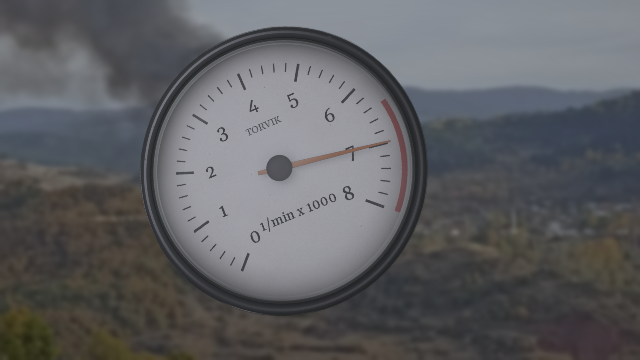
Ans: 7000 rpm
